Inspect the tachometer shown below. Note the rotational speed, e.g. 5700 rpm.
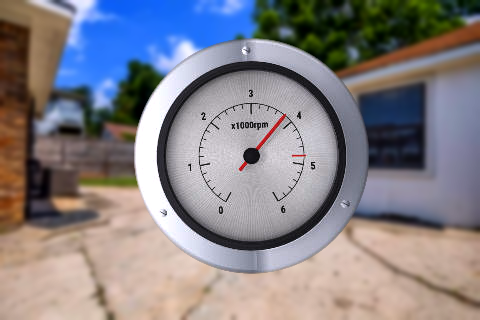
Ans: 3800 rpm
